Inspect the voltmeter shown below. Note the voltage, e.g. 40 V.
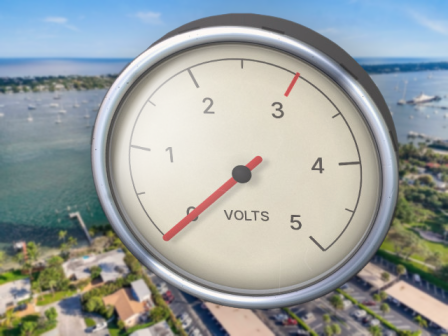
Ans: 0 V
